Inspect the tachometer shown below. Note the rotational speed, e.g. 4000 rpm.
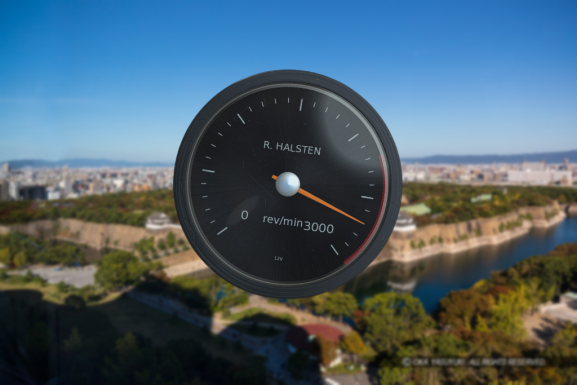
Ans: 2700 rpm
